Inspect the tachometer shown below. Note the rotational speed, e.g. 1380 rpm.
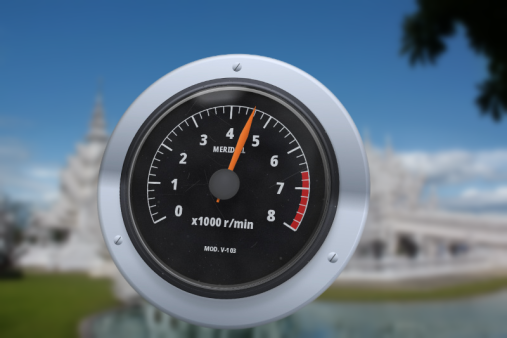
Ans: 4600 rpm
